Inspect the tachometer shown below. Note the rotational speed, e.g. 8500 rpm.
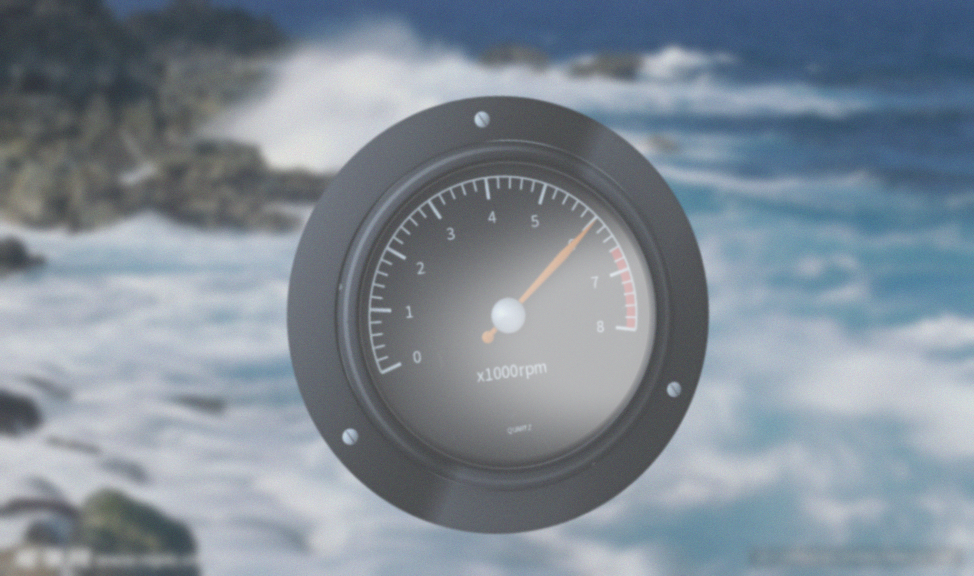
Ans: 6000 rpm
